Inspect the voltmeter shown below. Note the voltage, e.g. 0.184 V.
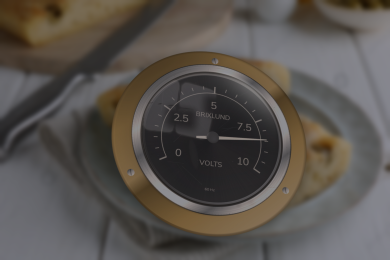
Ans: 8.5 V
